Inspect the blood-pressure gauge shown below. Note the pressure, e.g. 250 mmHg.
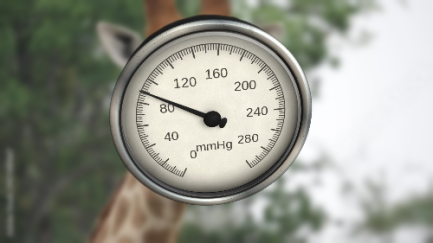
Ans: 90 mmHg
